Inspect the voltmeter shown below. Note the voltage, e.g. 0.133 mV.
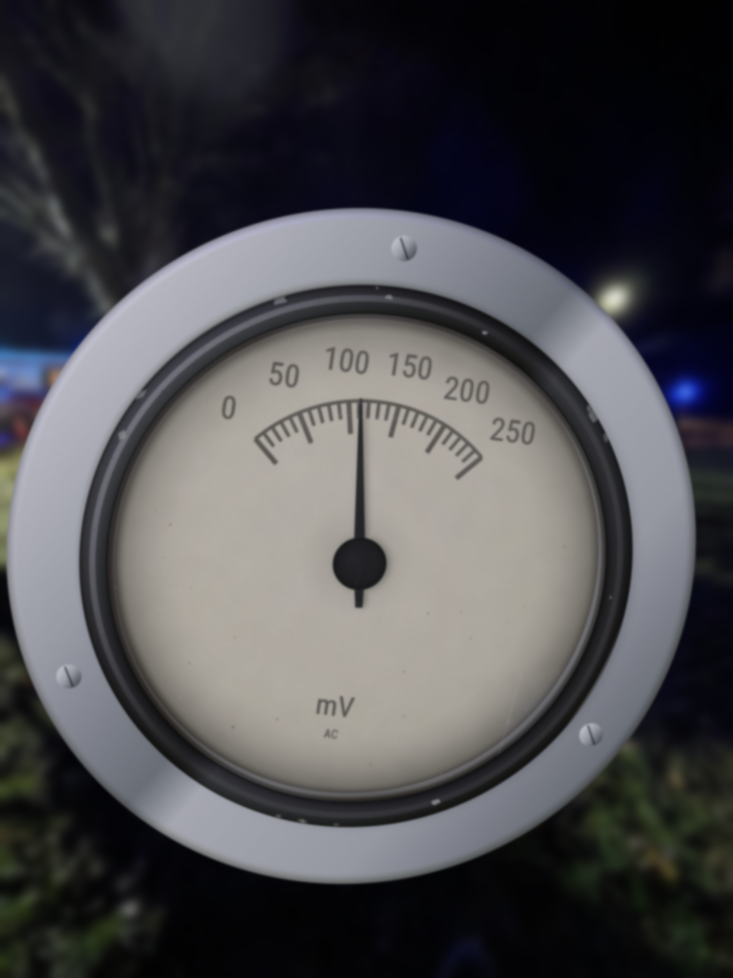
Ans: 110 mV
